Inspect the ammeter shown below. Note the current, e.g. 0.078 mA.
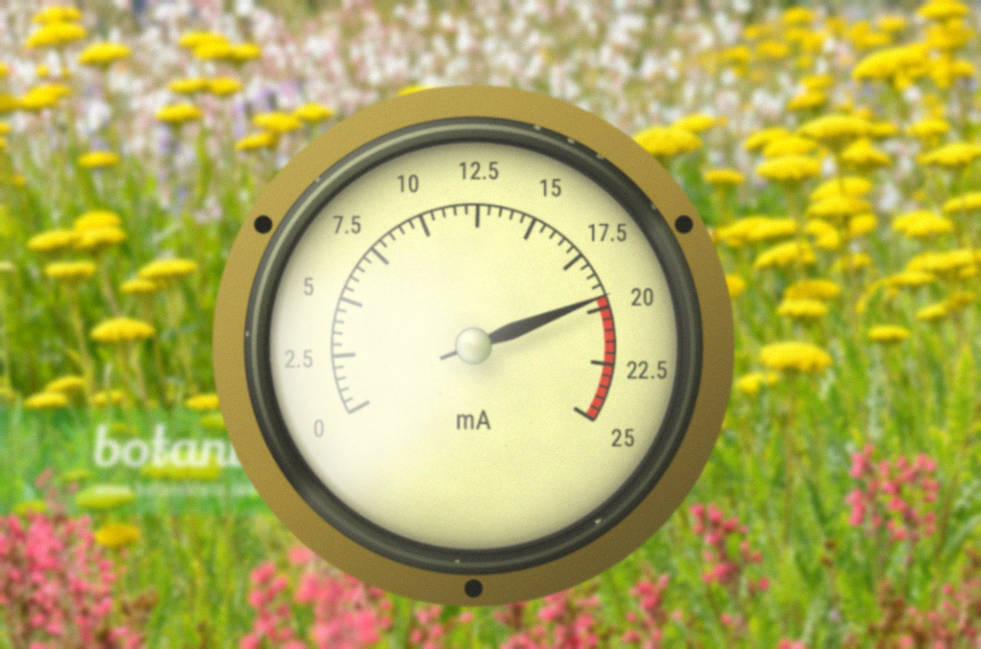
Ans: 19.5 mA
